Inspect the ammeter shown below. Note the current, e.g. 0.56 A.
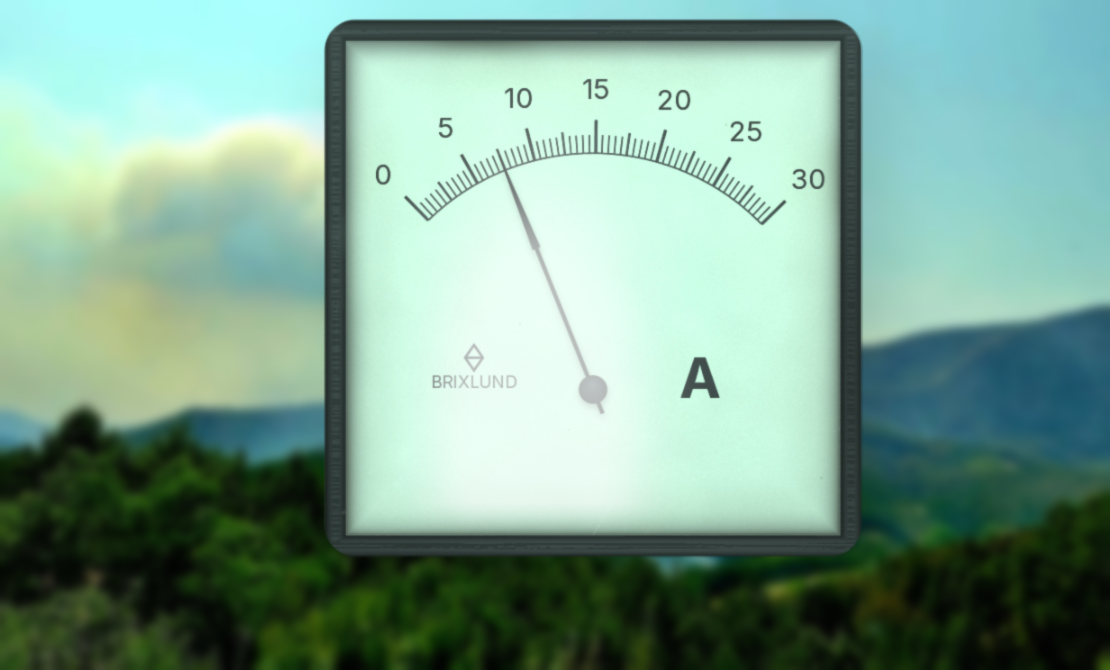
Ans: 7.5 A
